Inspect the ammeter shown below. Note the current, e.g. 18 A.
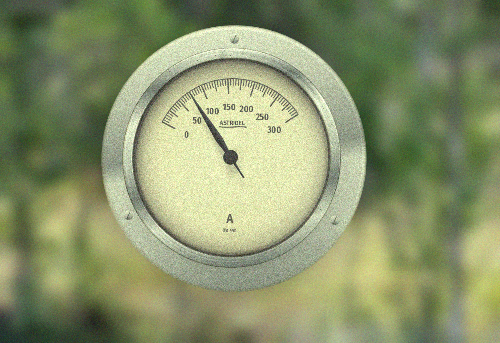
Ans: 75 A
